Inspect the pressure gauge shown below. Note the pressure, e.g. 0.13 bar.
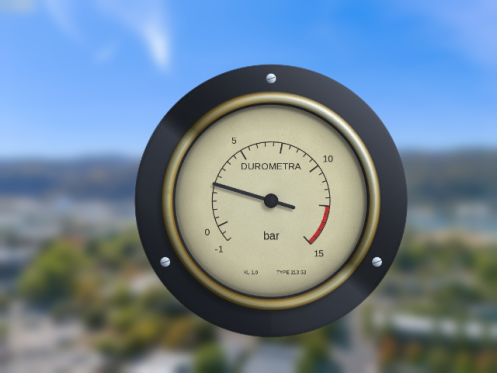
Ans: 2.5 bar
